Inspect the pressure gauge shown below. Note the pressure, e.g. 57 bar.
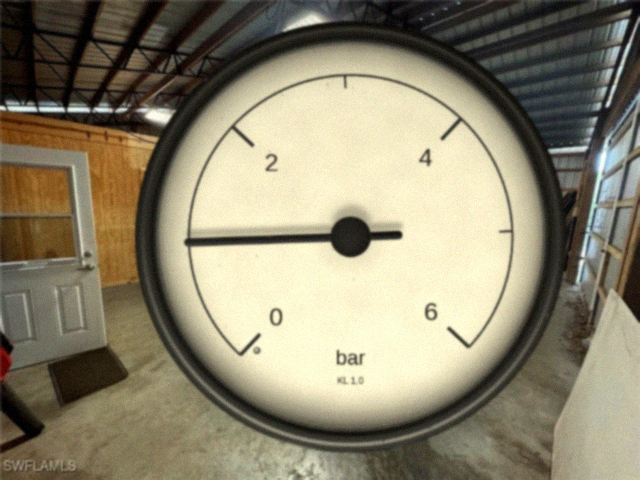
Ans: 1 bar
